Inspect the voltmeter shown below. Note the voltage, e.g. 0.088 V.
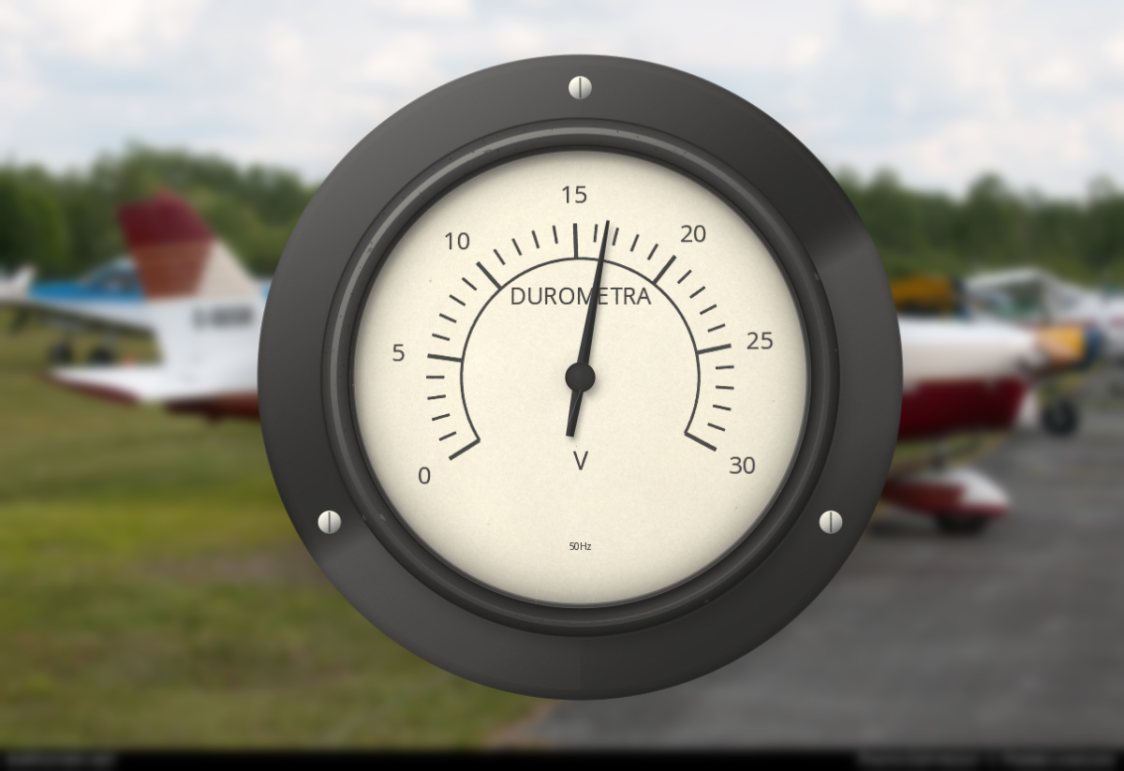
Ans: 16.5 V
